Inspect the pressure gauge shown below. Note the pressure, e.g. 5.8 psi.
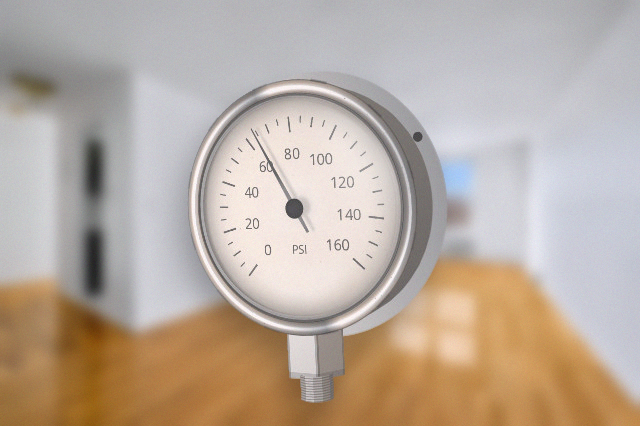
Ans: 65 psi
